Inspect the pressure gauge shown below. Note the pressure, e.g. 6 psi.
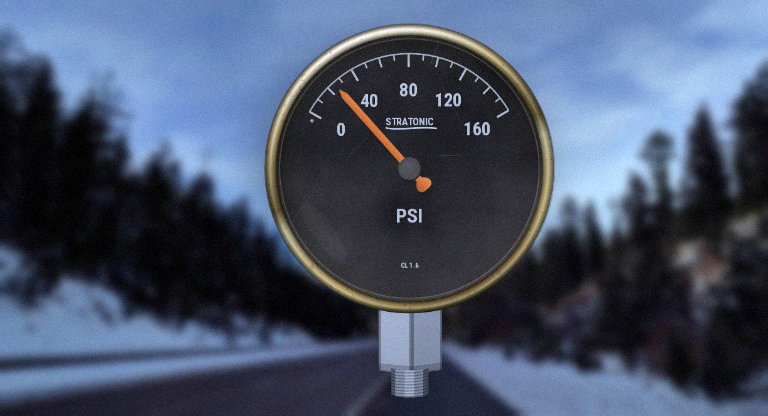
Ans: 25 psi
